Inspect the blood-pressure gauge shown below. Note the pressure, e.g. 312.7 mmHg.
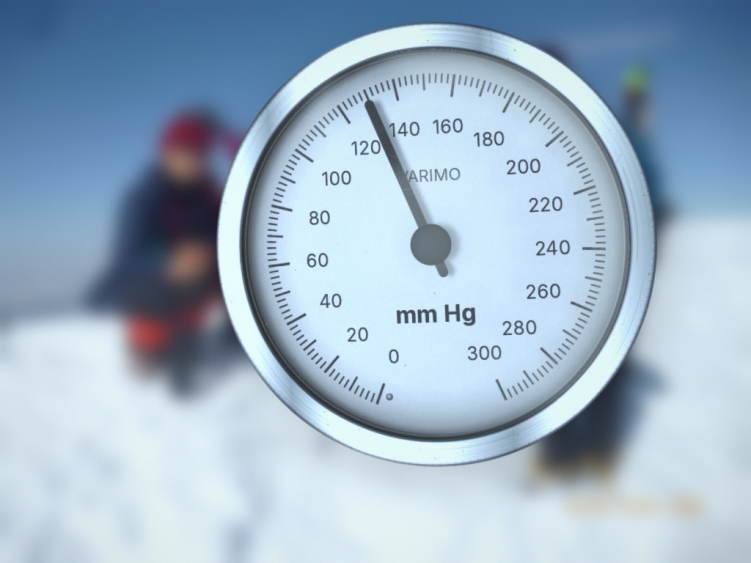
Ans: 130 mmHg
